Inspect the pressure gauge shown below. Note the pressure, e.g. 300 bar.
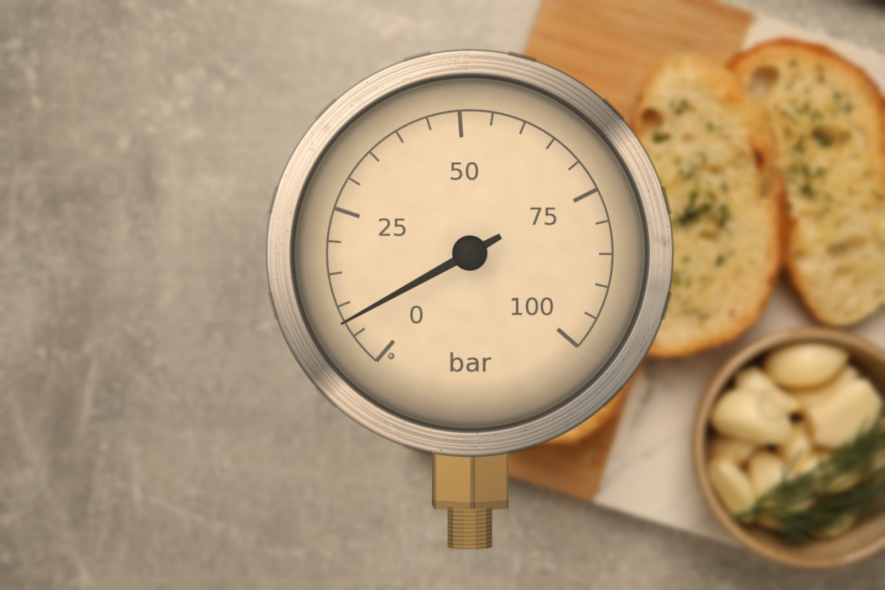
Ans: 7.5 bar
